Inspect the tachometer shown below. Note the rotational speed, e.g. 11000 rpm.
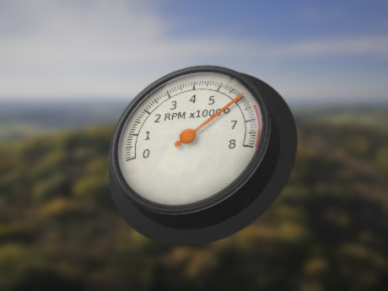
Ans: 6000 rpm
